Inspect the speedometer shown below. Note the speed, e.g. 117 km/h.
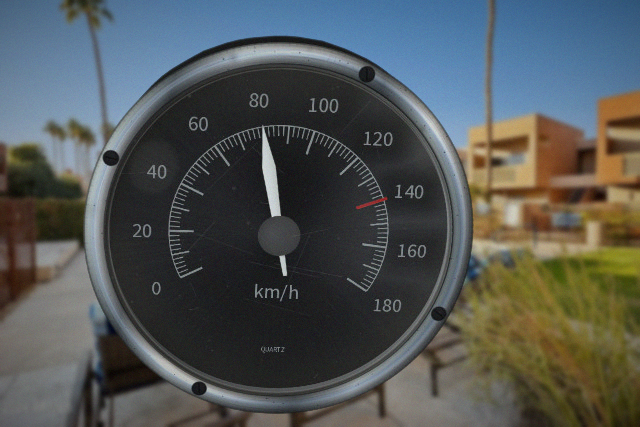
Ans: 80 km/h
